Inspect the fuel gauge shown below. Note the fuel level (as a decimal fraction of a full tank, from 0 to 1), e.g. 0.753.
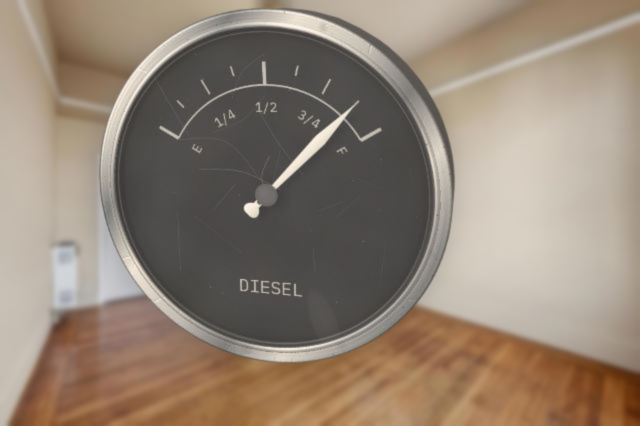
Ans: 0.875
